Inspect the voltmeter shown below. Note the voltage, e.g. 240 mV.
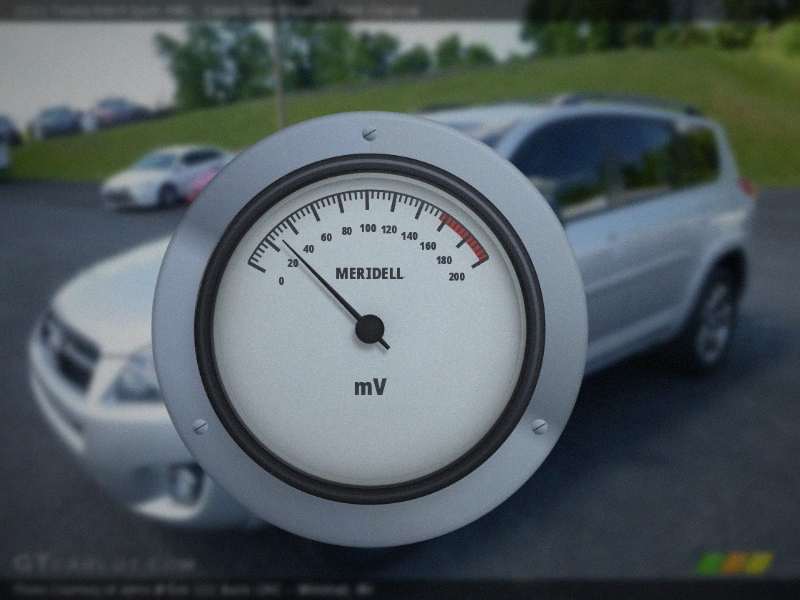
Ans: 28 mV
